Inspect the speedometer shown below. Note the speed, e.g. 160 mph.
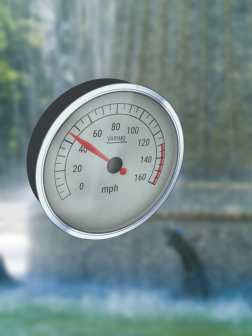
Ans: 45 mph
